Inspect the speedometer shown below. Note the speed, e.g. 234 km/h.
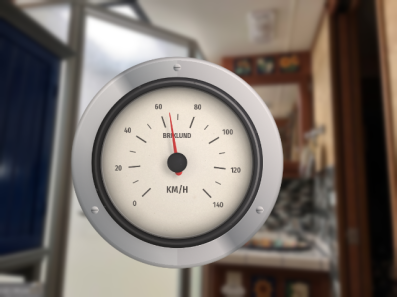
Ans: 65 km/h
